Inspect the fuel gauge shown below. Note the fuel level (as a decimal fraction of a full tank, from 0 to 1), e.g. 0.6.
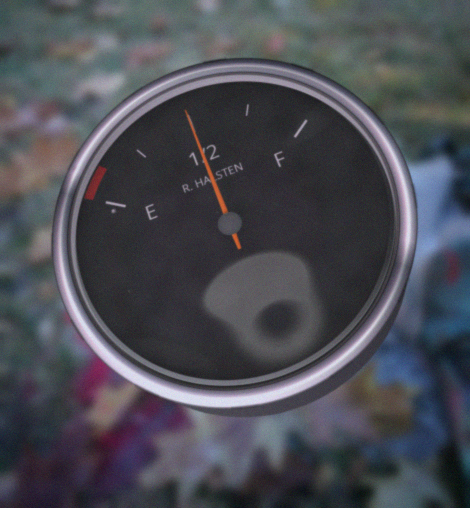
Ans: 0.5
